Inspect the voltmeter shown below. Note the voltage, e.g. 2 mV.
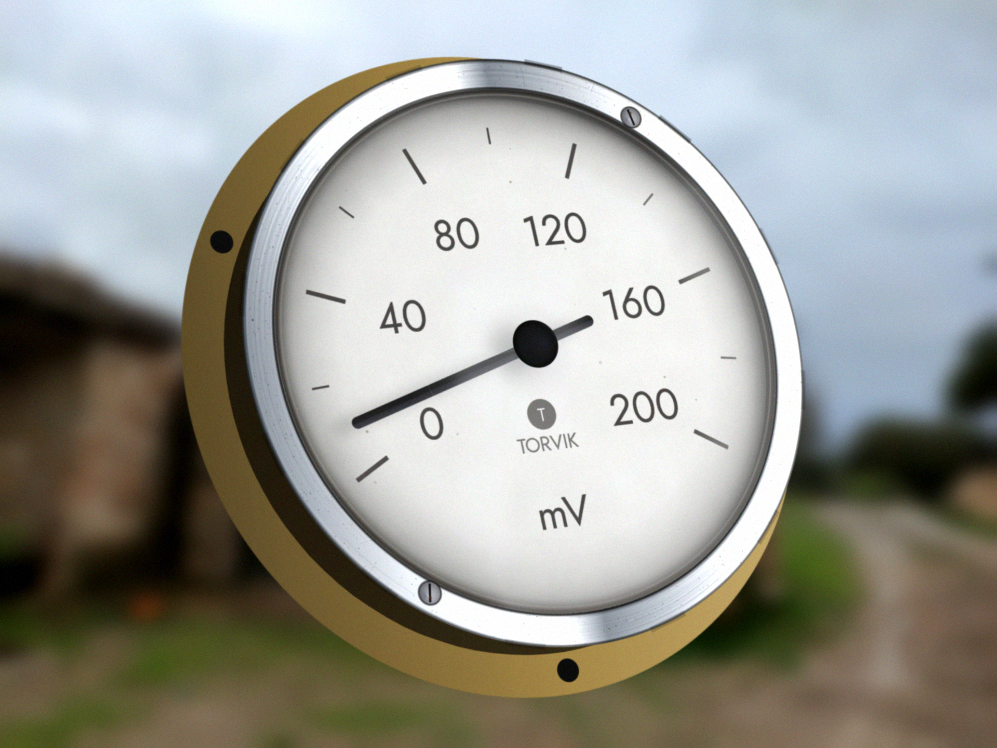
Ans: 10 mV
